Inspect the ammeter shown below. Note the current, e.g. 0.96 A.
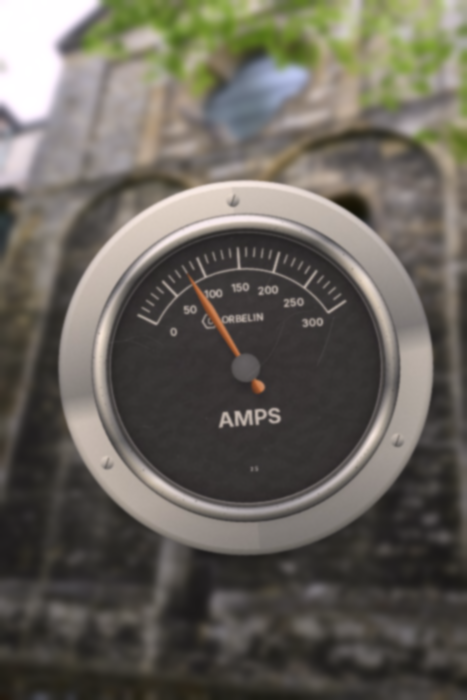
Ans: 80 A
